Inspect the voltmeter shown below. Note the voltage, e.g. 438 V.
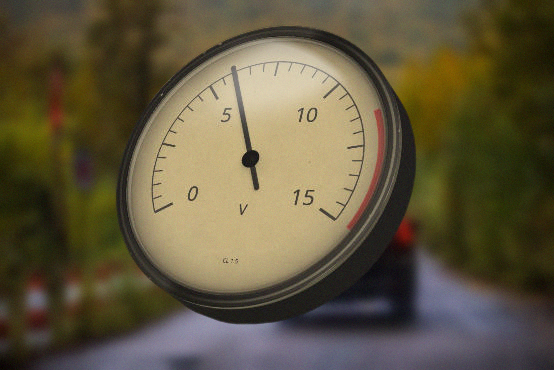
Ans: 6 V
